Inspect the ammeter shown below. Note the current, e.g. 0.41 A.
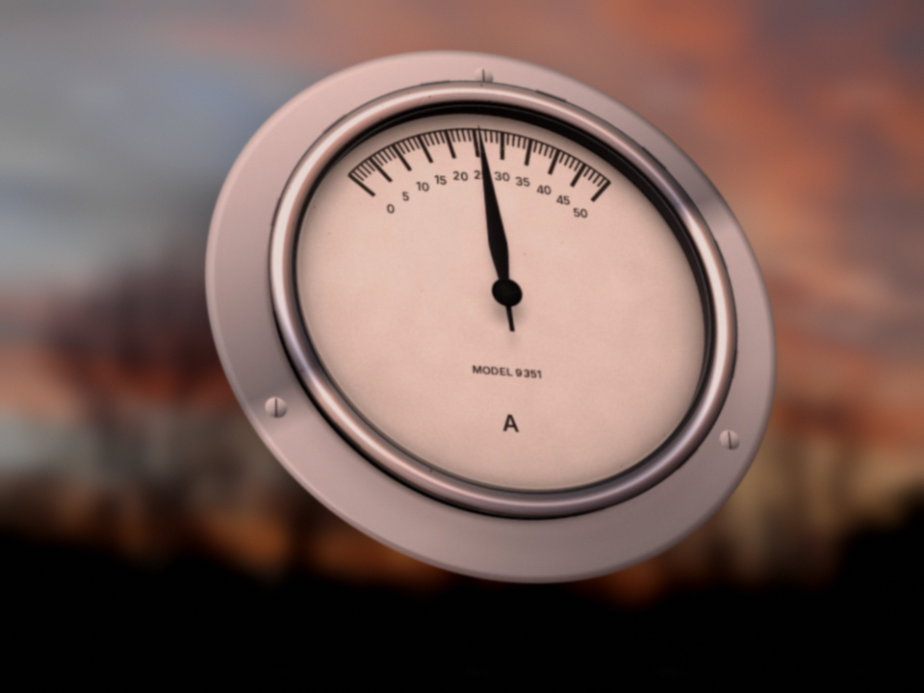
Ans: 25 A
